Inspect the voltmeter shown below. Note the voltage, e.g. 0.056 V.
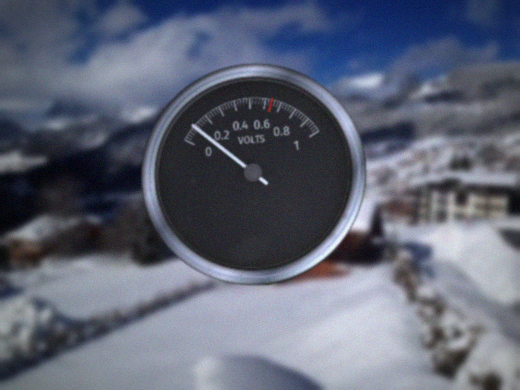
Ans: 0.1 V
